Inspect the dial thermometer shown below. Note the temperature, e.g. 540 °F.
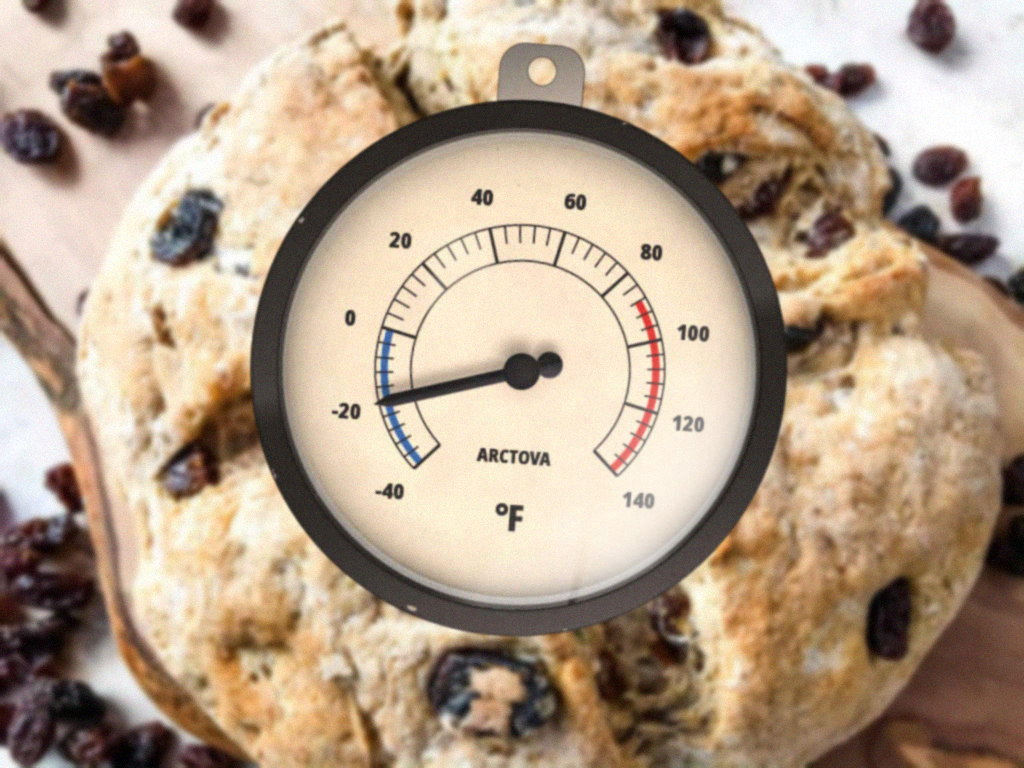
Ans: -20 °F
